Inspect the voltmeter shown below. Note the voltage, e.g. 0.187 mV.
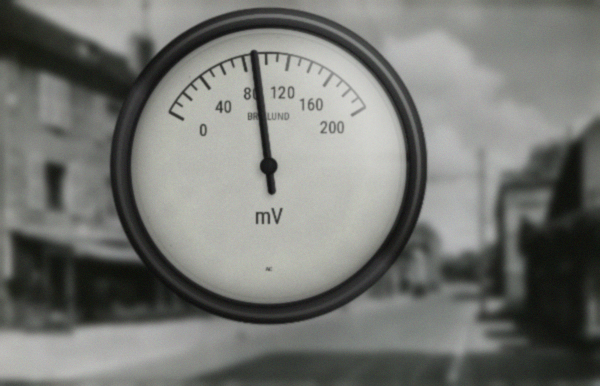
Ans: 90 mV
